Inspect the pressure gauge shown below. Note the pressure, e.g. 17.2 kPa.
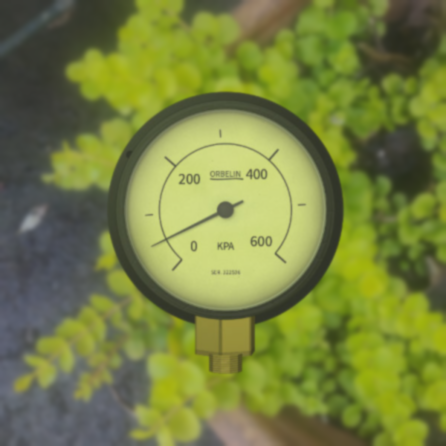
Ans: 50 kPa
